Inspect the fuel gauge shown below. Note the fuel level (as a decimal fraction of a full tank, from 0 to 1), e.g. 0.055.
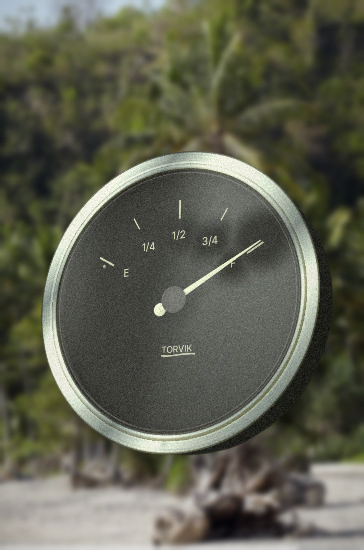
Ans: 1
